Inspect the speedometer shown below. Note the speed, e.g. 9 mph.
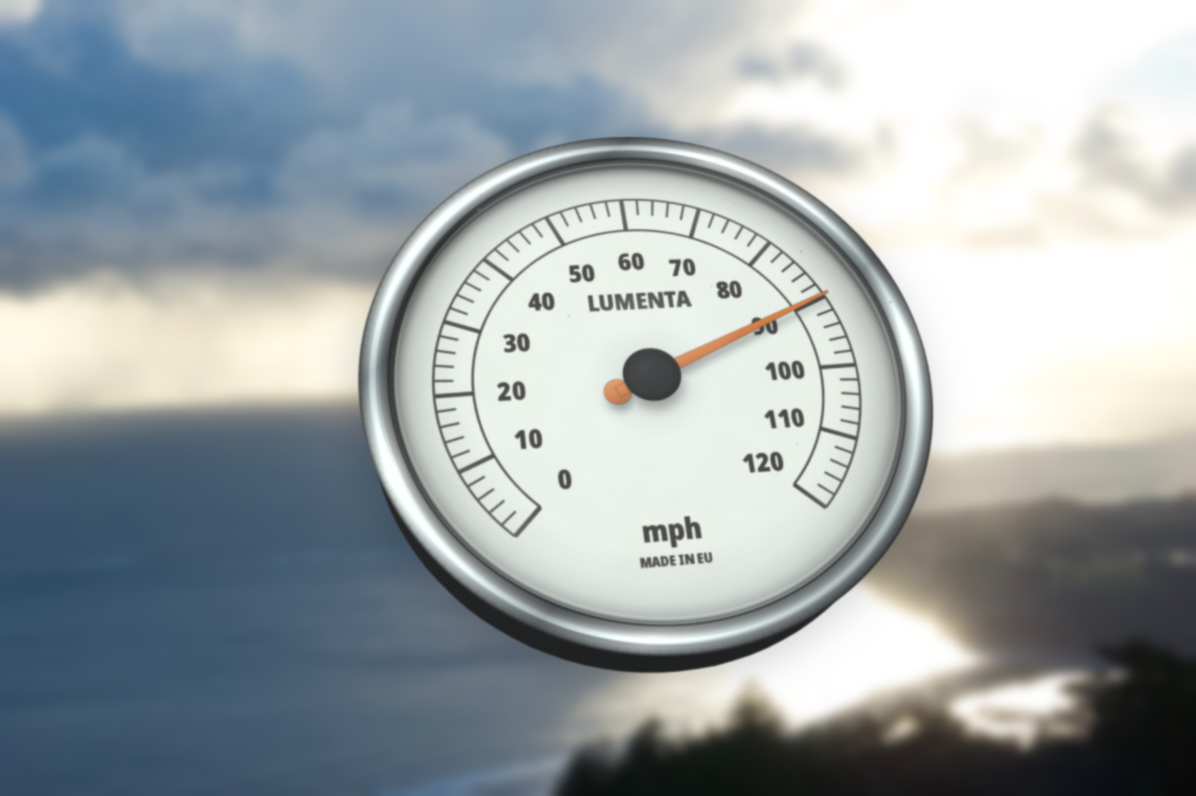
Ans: 90 mph
